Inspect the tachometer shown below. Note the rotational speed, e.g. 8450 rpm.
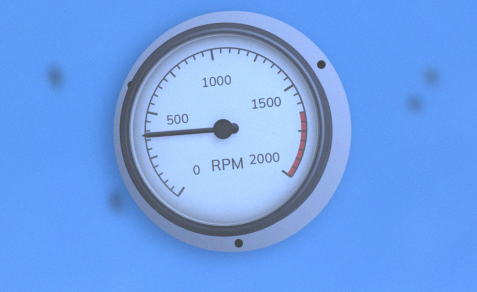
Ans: 375 rpm
